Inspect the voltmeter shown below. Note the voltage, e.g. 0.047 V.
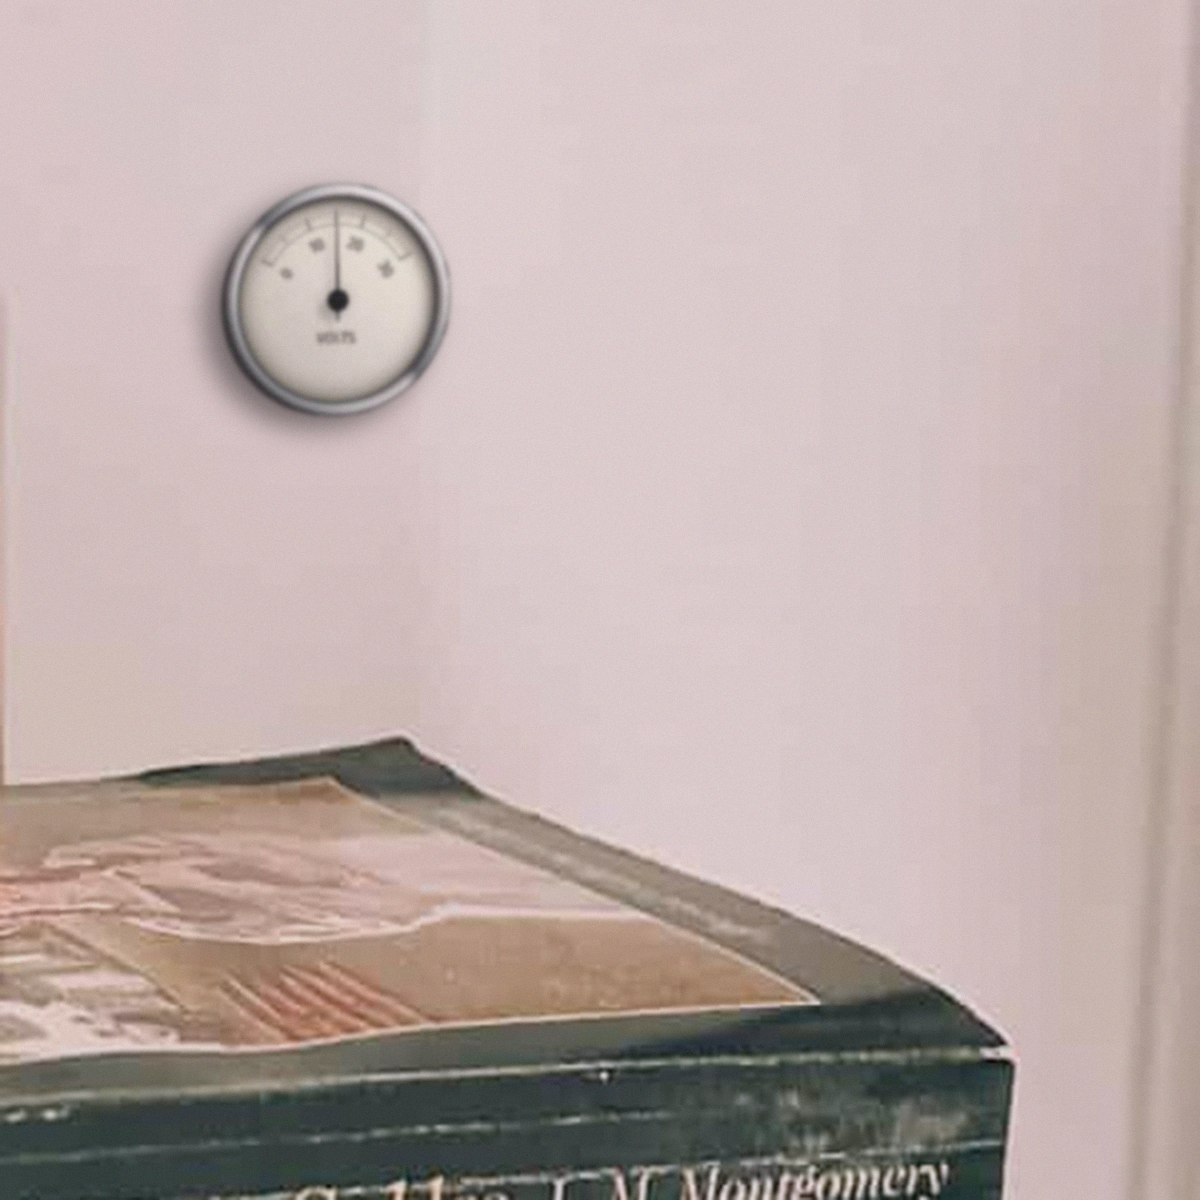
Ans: 15 V
